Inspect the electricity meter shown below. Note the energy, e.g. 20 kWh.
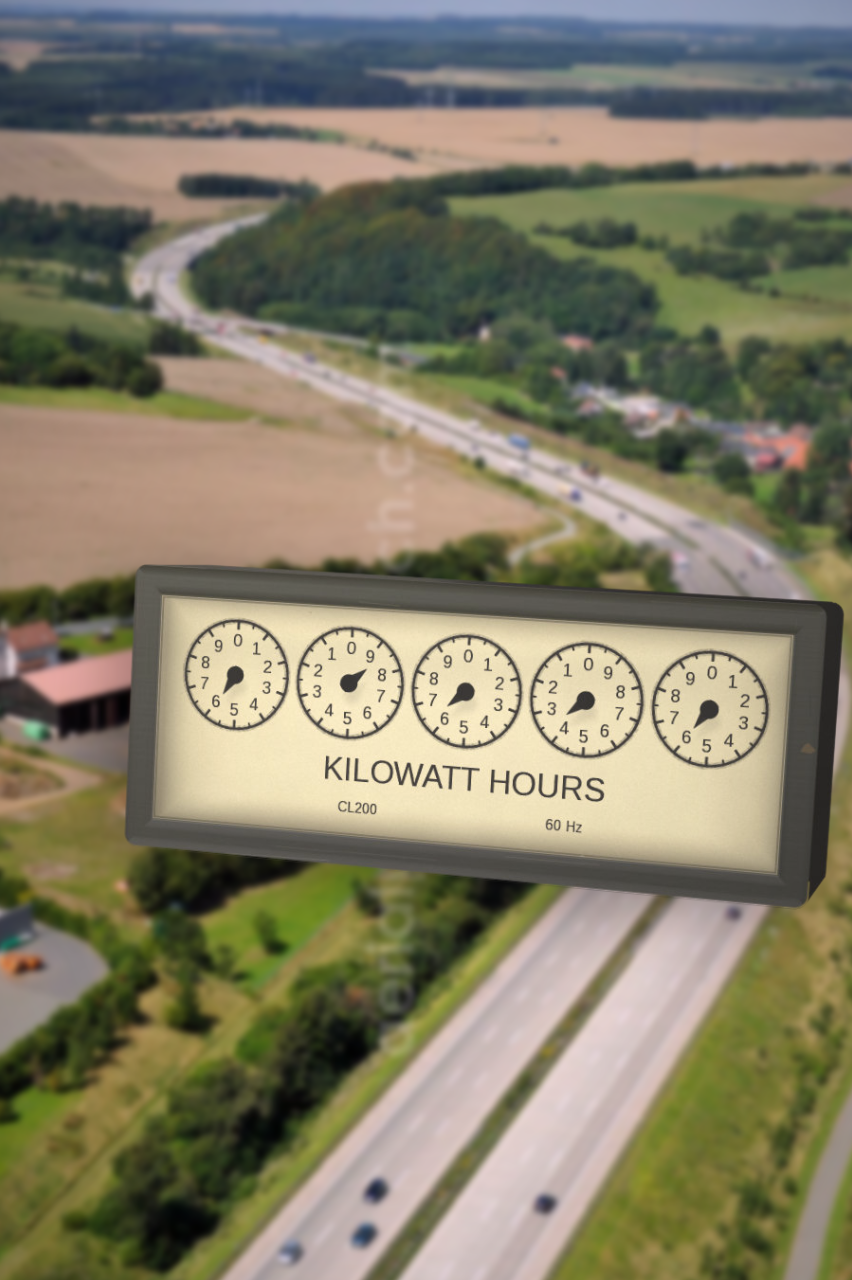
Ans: 58636 kWh
